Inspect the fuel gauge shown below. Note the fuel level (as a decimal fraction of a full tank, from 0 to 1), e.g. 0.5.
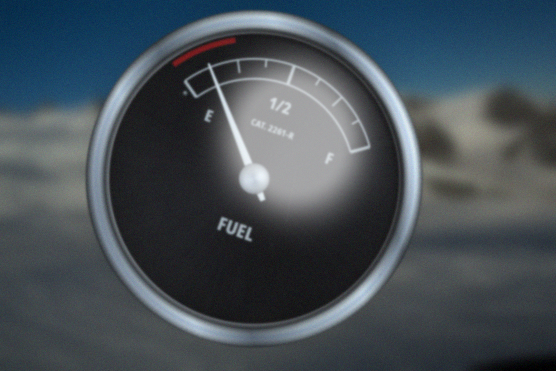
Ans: 0.125
